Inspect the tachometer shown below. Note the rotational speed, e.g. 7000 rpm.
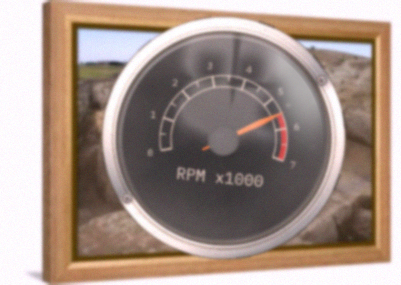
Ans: 5500 rpm
